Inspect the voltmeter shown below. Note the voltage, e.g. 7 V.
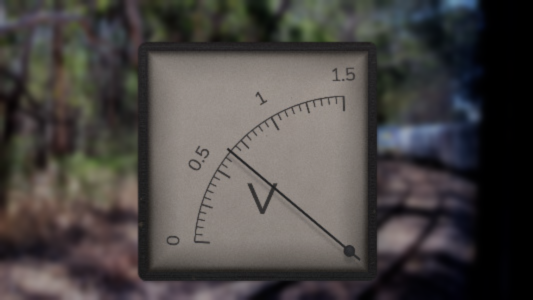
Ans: 0.65 V
